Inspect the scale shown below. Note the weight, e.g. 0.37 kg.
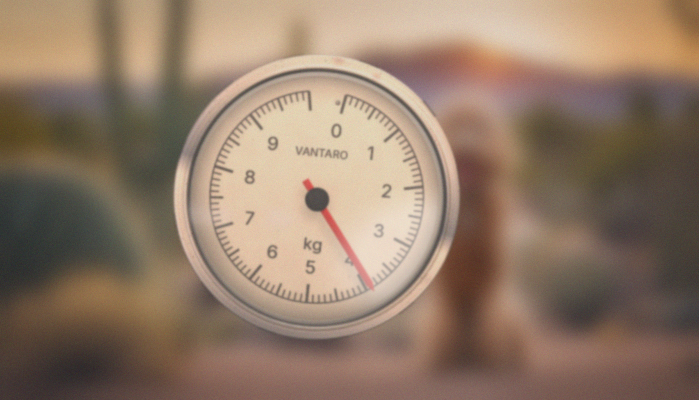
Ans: 3.9 kg
